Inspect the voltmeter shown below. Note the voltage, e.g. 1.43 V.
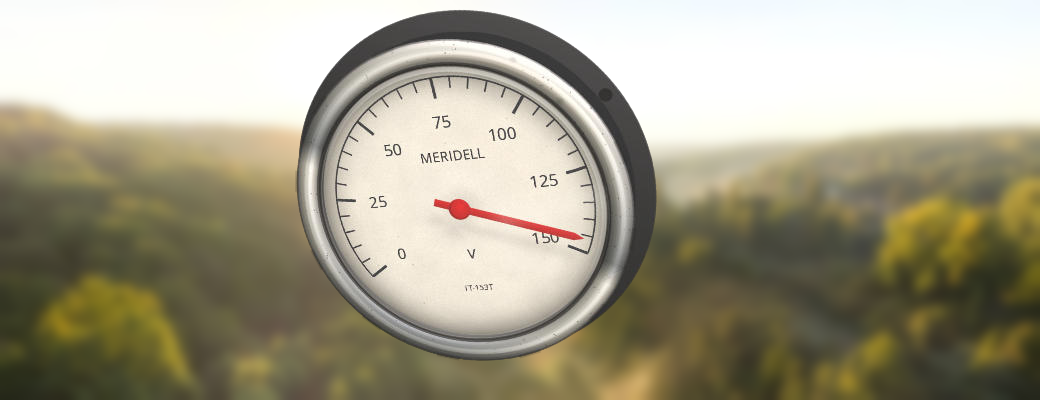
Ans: 145 V
